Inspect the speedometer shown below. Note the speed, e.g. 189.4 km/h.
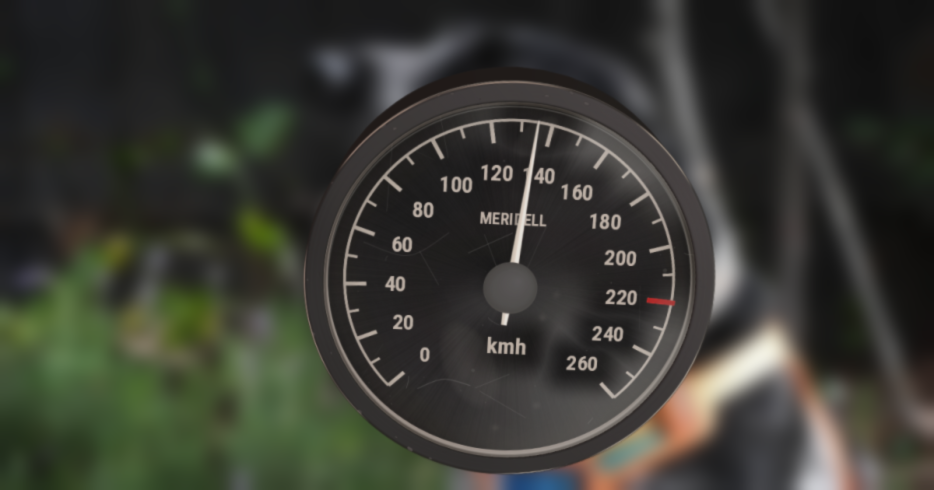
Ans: 135 km/h
